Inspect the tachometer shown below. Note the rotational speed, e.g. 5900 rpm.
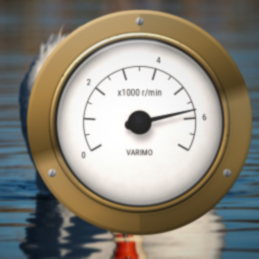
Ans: 5750 rpm
